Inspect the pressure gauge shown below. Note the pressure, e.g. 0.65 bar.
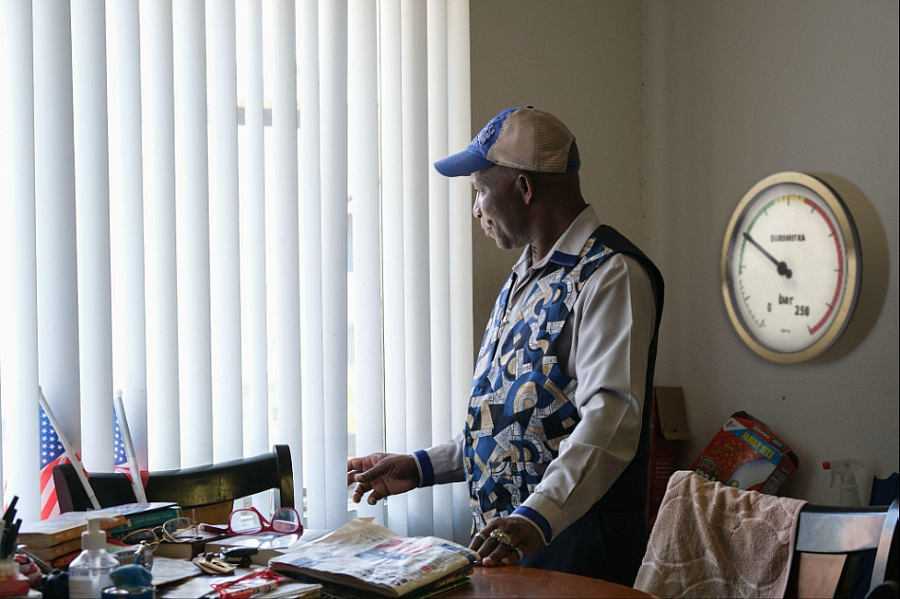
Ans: 75 bar
